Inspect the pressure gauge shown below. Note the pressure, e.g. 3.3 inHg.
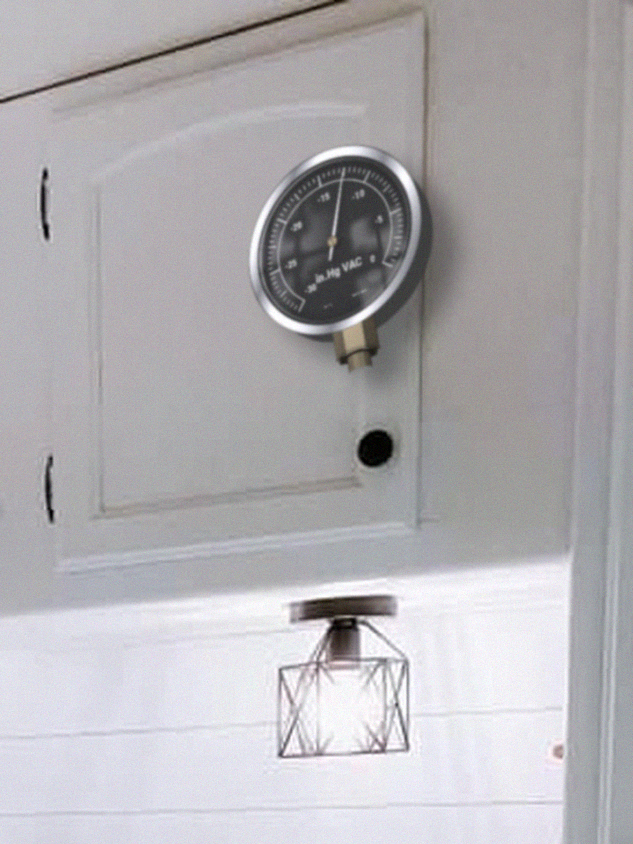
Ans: -12.5 inHg
